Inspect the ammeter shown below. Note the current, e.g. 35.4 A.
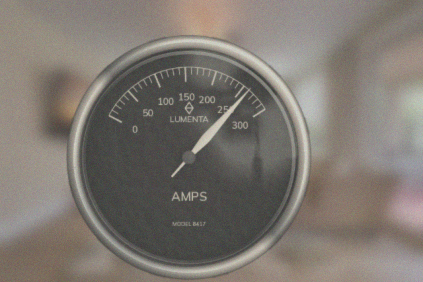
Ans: 260 A
